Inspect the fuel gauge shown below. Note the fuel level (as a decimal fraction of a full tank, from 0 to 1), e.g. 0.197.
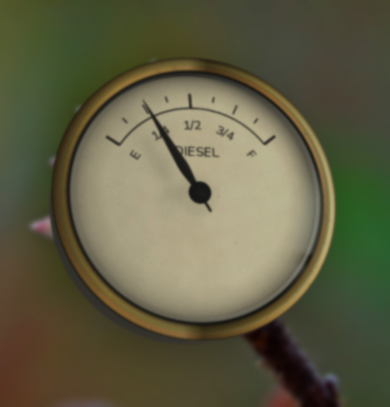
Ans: 0.25
